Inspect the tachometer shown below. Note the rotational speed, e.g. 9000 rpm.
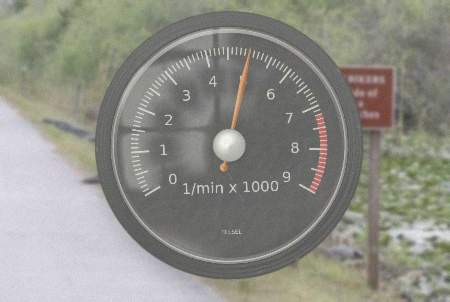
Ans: 5000 rpm
